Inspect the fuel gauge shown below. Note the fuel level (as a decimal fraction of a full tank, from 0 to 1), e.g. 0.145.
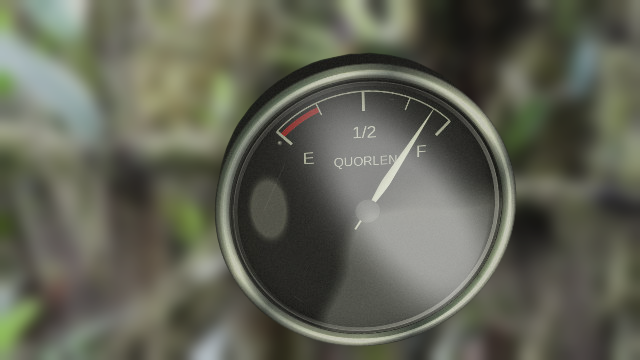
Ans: 0.875
